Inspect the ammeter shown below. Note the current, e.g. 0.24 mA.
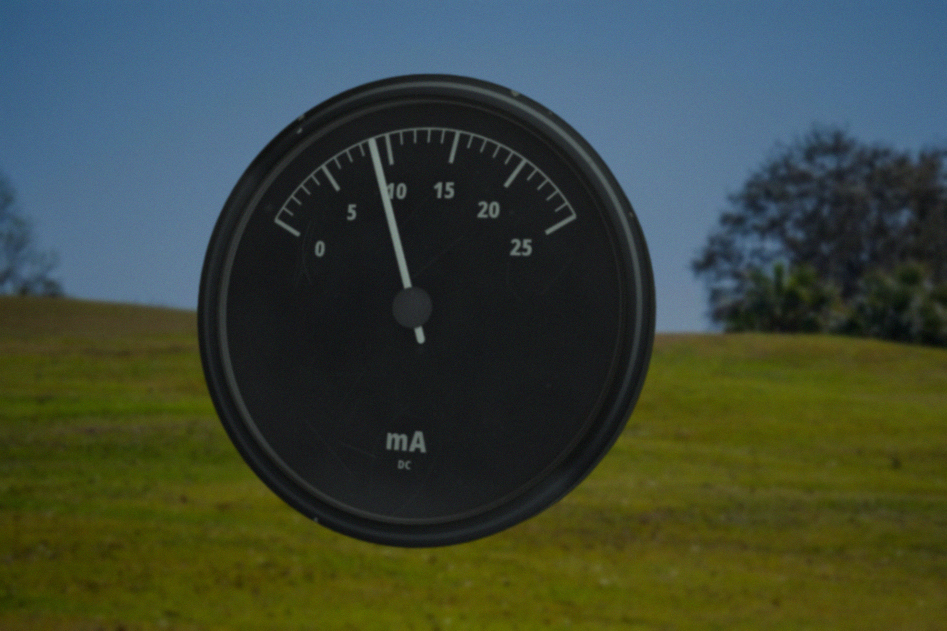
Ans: 9 mA
